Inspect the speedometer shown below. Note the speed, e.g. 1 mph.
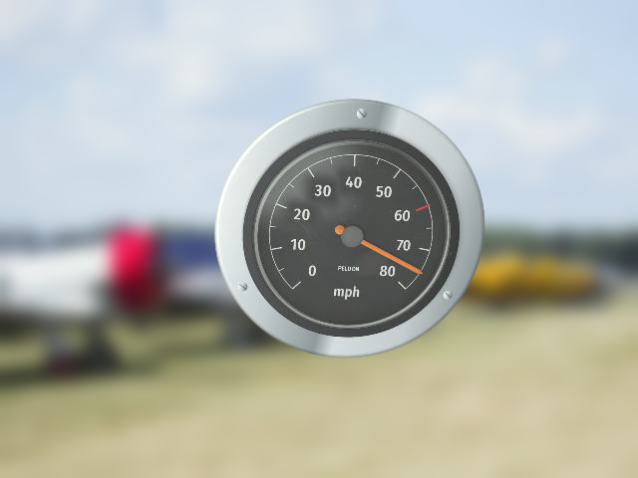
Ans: 75 mph
